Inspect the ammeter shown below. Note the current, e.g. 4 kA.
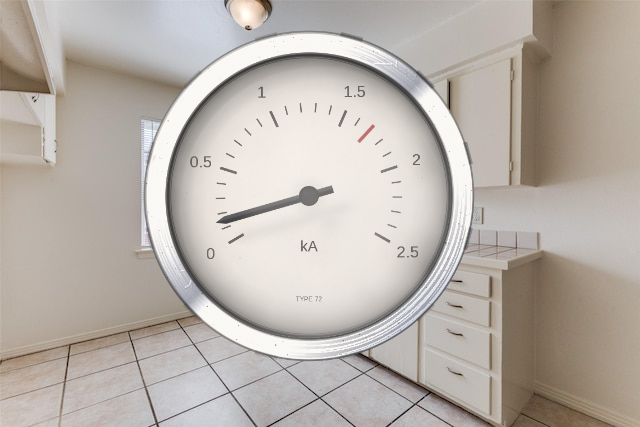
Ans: 0.15 kA
